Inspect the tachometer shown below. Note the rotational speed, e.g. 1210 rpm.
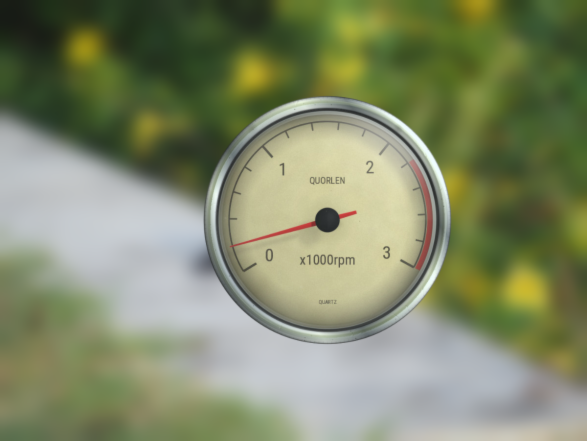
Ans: 200 rpm
